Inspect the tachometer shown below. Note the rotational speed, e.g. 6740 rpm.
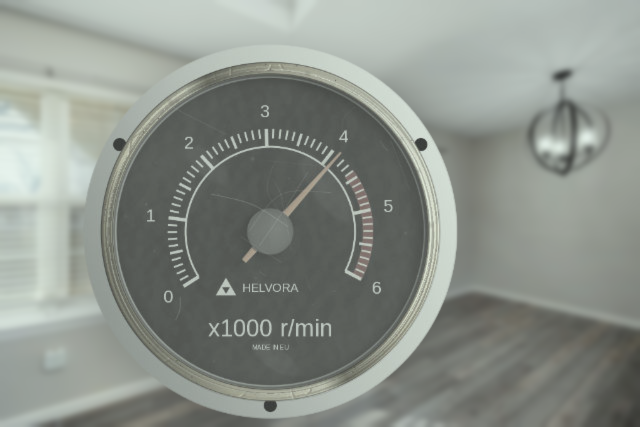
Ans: 4100 rpm
